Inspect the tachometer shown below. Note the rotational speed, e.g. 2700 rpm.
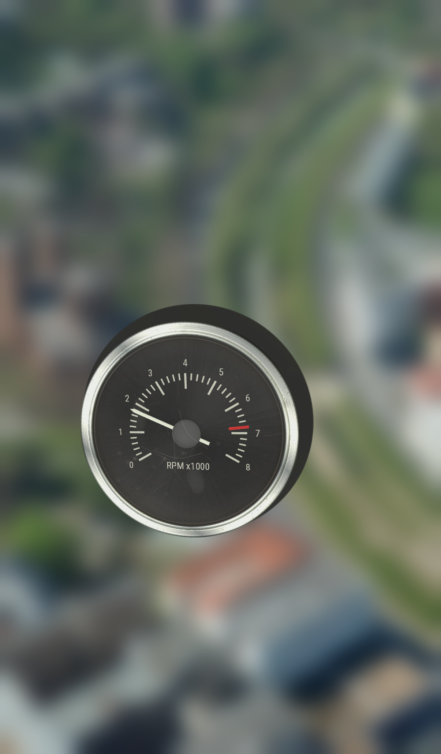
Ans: 1800 rpm
